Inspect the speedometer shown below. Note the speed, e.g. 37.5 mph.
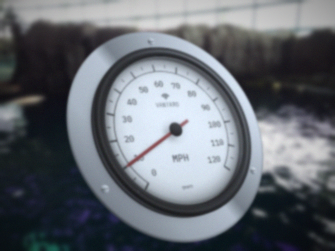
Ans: 10 mph
